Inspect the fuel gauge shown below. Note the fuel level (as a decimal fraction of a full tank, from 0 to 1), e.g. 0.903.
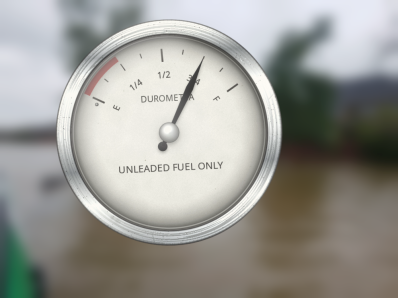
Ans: 0.75
